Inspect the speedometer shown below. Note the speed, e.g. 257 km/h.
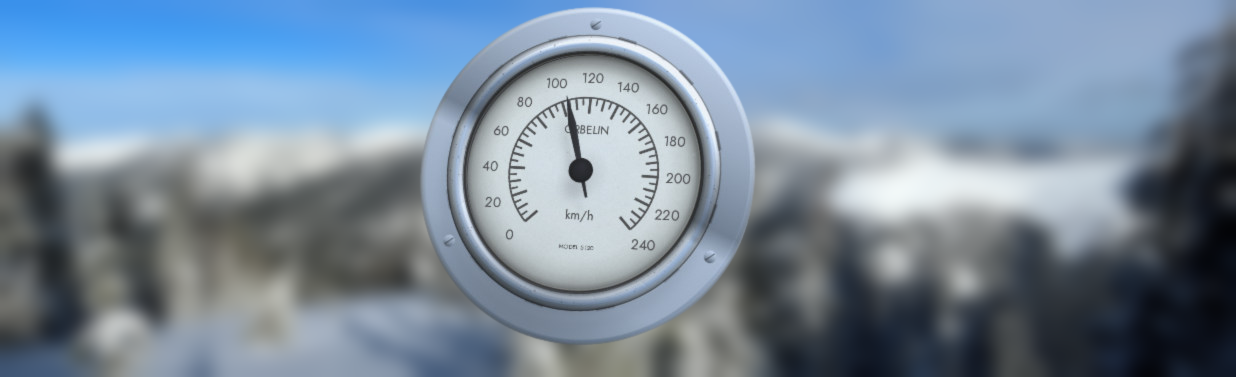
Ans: 105 km/h
